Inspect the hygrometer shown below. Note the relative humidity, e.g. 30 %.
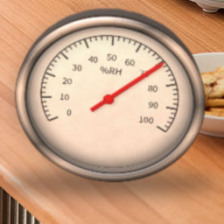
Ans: 70 %
